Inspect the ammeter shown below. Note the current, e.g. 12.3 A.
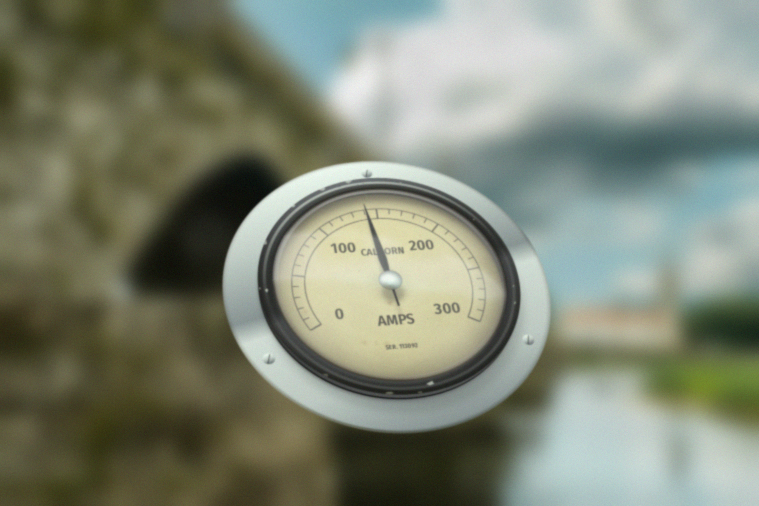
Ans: 140 A
